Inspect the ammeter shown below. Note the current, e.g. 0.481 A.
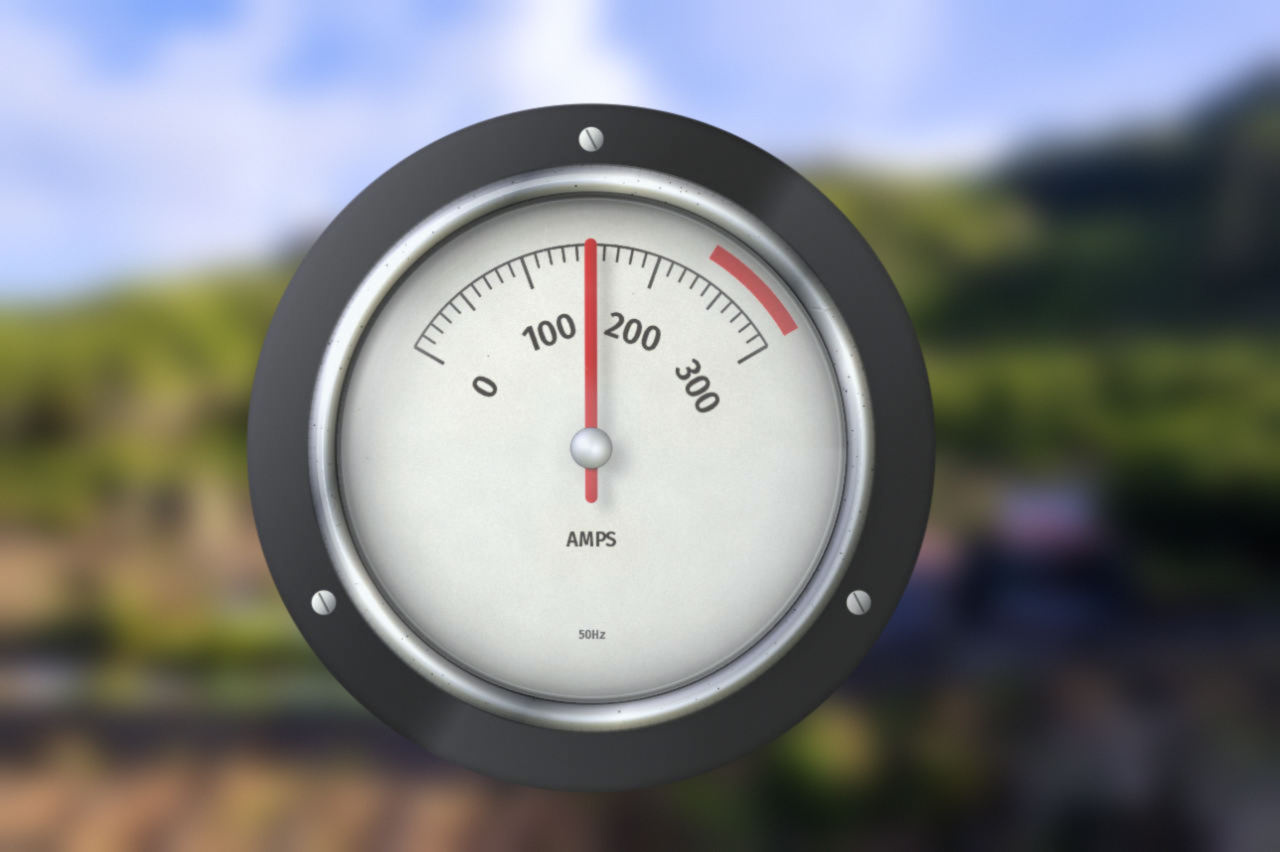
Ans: 150 A
